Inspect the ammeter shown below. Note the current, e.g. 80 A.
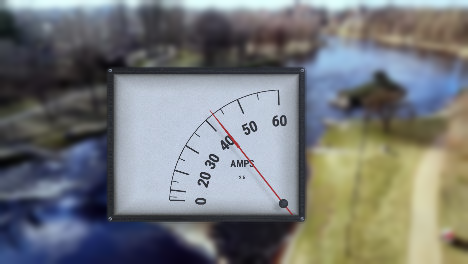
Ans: 42.5 A
